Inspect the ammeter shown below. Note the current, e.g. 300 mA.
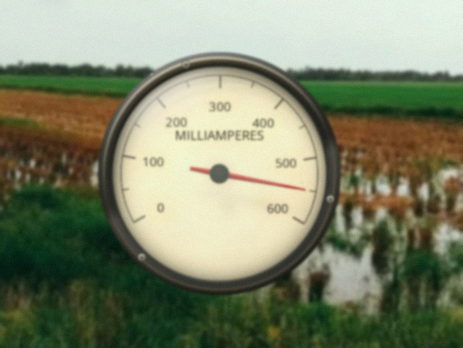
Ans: 550 mA
